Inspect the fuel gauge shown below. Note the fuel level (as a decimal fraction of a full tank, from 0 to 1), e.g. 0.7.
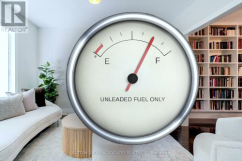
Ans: 0.75
